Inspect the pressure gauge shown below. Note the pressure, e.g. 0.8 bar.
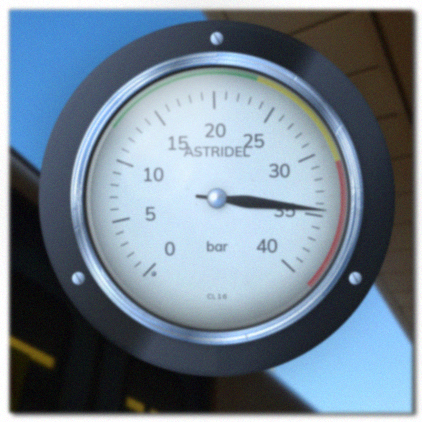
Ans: 34.5 bar
